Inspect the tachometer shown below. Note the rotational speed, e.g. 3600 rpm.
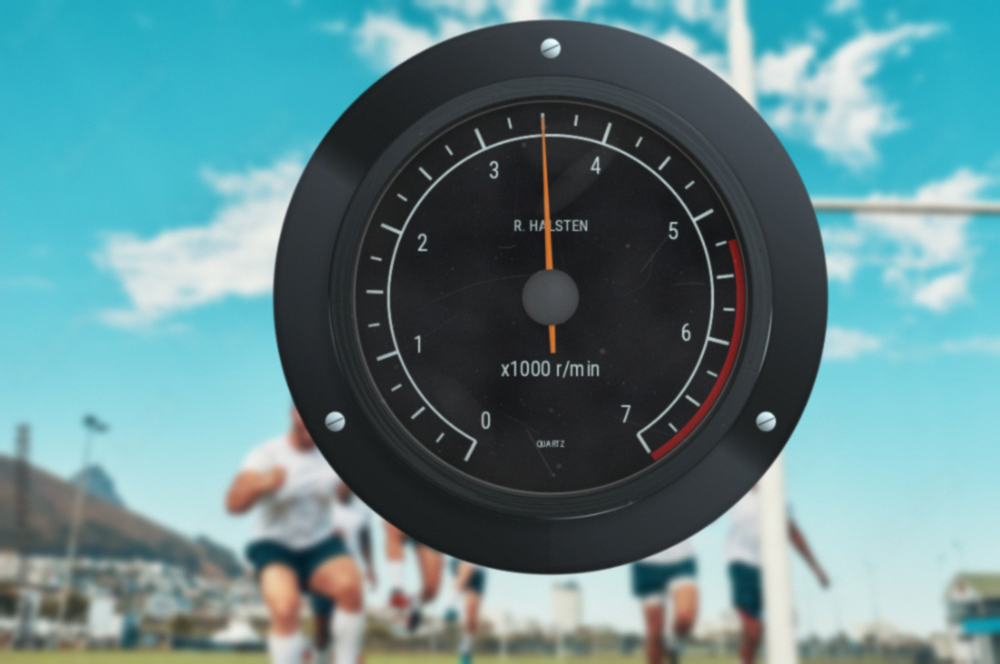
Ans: 3500 rpm
